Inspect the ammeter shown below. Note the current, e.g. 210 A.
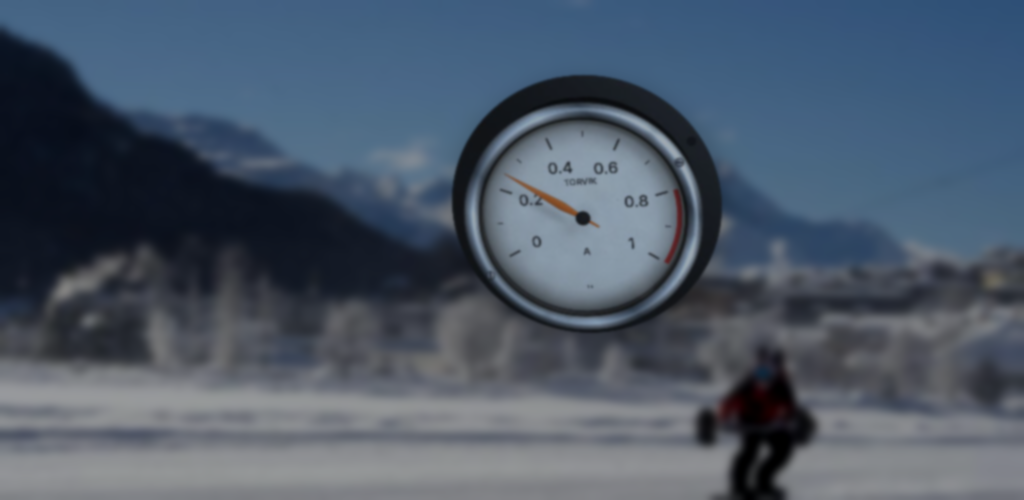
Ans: 0.25 A
